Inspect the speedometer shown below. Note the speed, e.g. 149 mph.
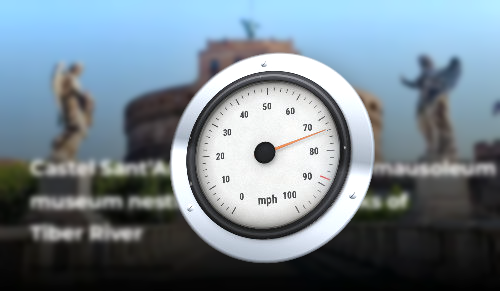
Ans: 74 mph
